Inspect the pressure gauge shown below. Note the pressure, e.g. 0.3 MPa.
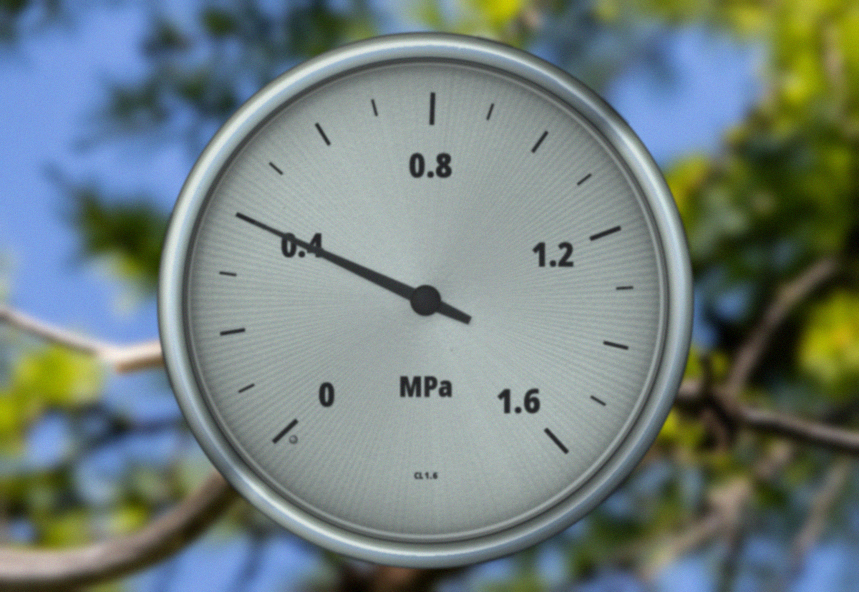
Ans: 0.4 MPa
